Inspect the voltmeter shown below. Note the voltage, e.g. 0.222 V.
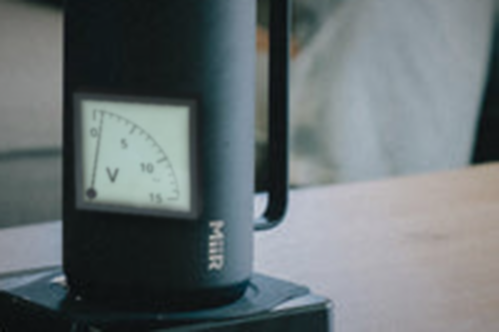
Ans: 1 V
